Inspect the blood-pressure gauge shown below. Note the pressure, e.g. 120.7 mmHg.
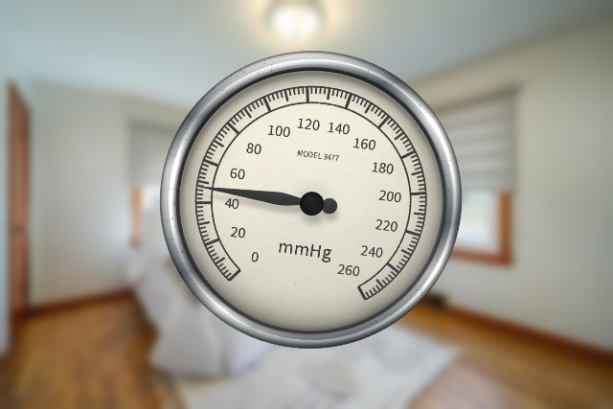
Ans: 48 mmHg
